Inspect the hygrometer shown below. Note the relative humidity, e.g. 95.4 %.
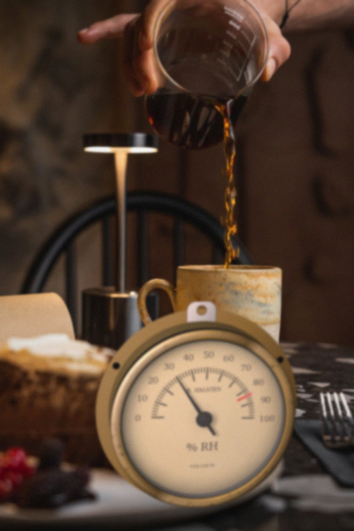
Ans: 30 %
